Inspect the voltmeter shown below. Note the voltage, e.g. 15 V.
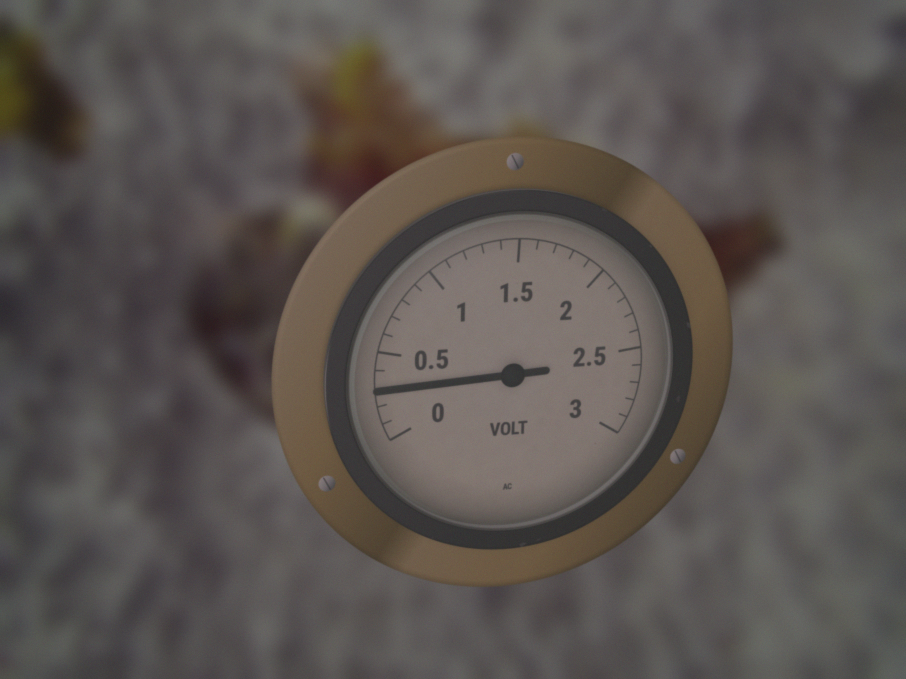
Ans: 0.3 V
